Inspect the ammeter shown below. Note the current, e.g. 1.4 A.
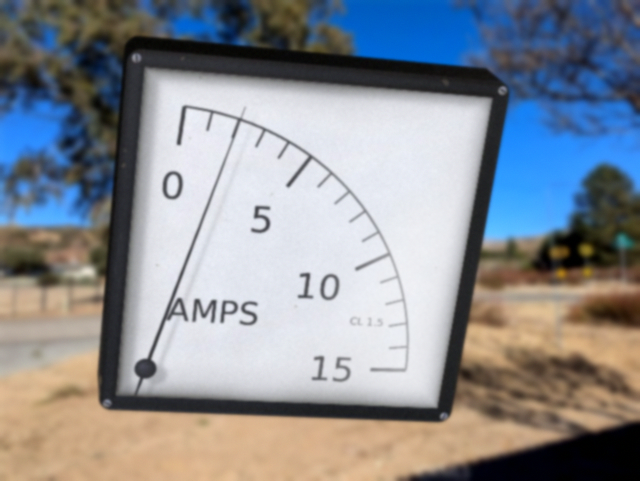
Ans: 2 A
